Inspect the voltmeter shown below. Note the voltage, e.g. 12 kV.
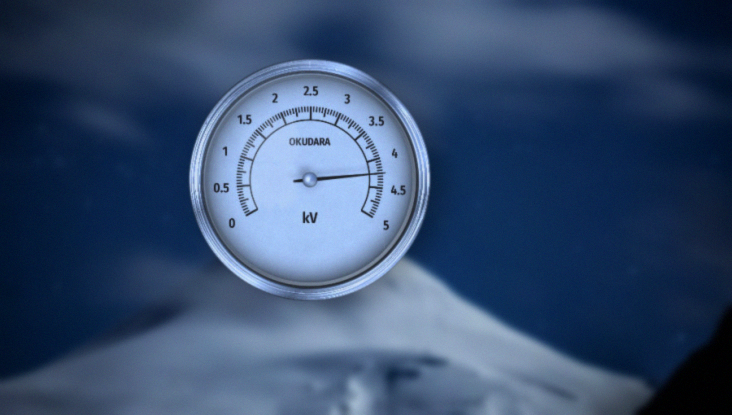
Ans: 4.25 kV
